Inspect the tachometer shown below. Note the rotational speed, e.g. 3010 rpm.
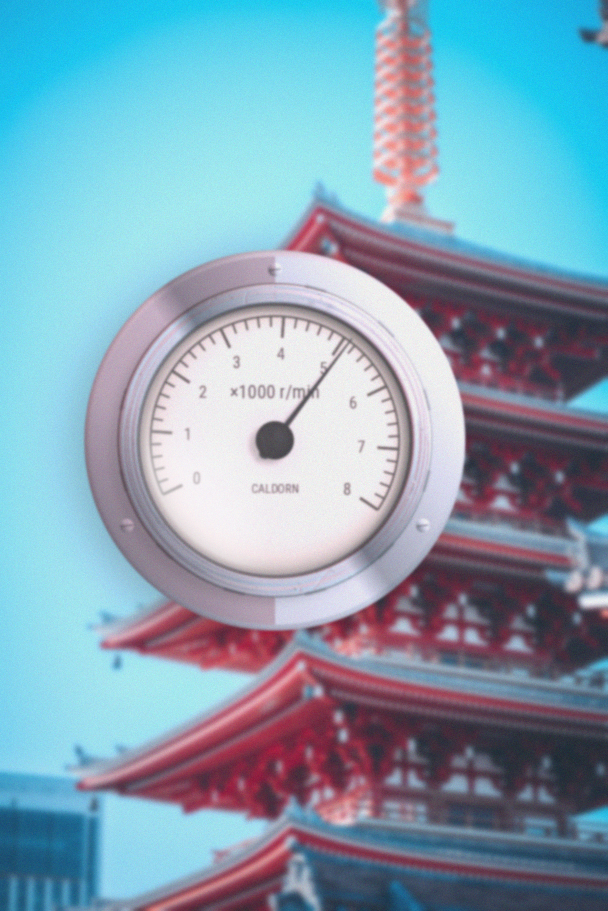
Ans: 5100 rpm
